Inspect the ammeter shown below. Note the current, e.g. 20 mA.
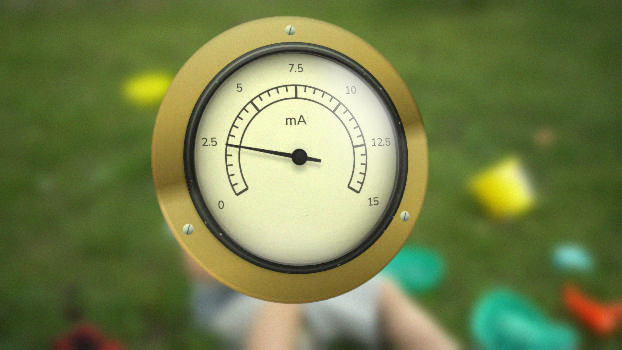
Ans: 2.5 mA
